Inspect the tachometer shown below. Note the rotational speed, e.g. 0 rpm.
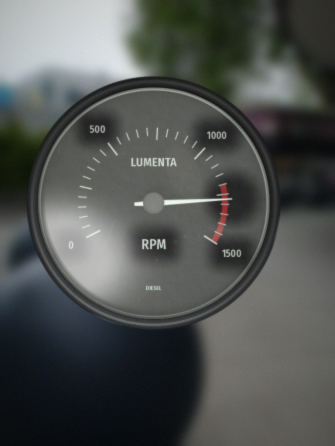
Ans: 1275 rpm
